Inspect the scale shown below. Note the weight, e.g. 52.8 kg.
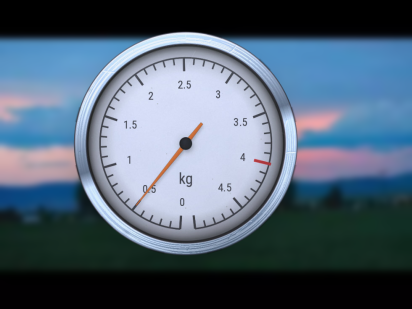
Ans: 0.5 kg
